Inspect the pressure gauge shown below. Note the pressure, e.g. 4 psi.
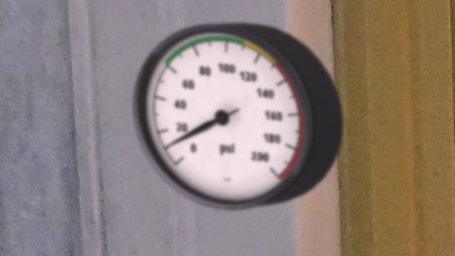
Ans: 10 psi
